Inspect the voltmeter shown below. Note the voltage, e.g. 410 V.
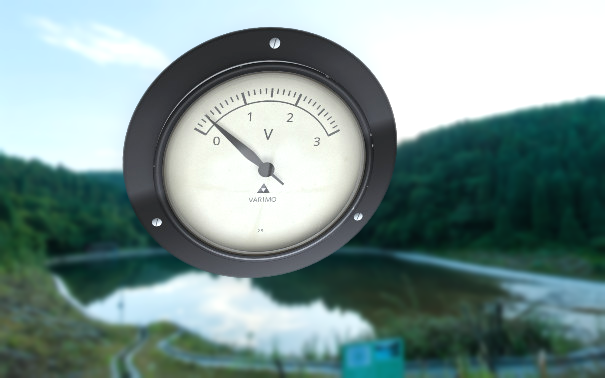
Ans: 0.3 V
